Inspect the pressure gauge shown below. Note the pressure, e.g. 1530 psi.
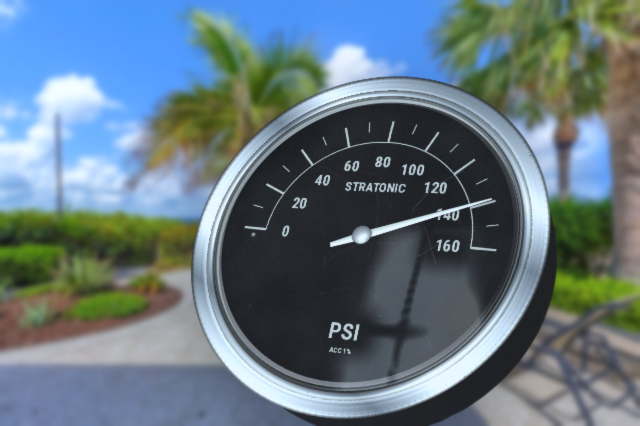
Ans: 140 psi
